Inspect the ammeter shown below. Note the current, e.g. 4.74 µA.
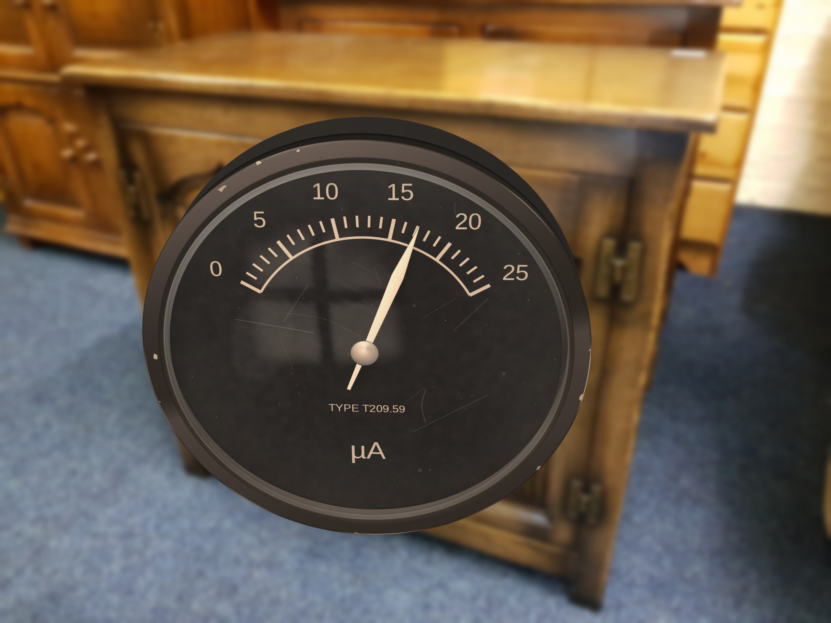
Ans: 17 µA
